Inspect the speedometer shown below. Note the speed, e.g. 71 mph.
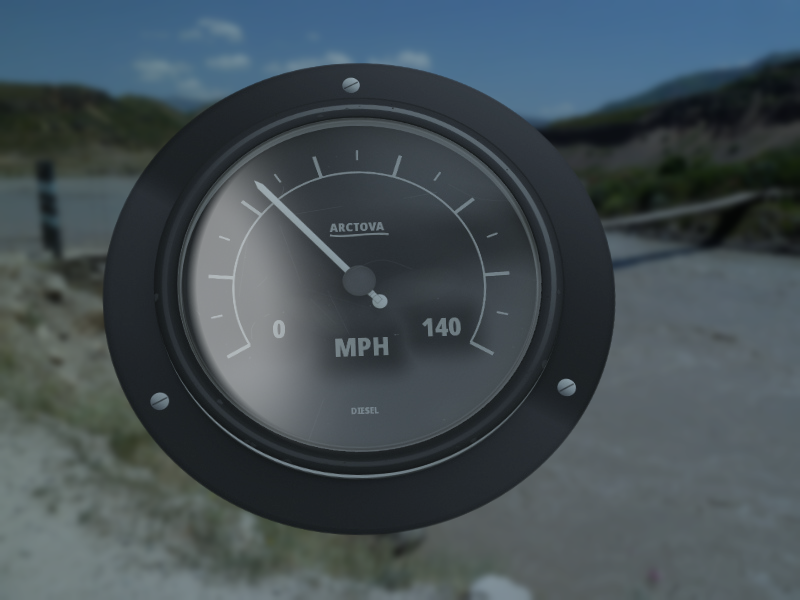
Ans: 45 mph
